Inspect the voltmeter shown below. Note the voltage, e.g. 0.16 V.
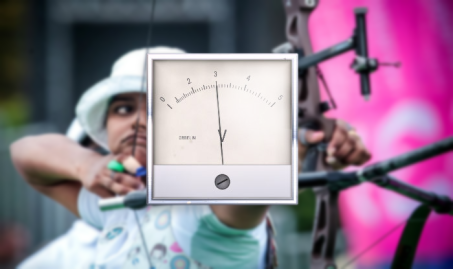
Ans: 3 V
